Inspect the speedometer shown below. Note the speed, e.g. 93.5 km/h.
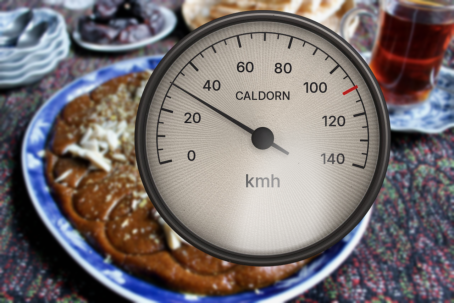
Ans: 30 km/h
